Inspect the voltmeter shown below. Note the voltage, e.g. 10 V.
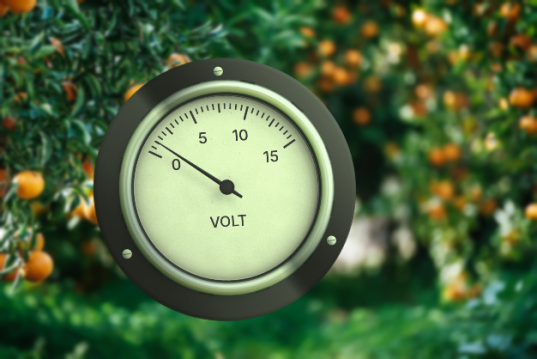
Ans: 1 V
